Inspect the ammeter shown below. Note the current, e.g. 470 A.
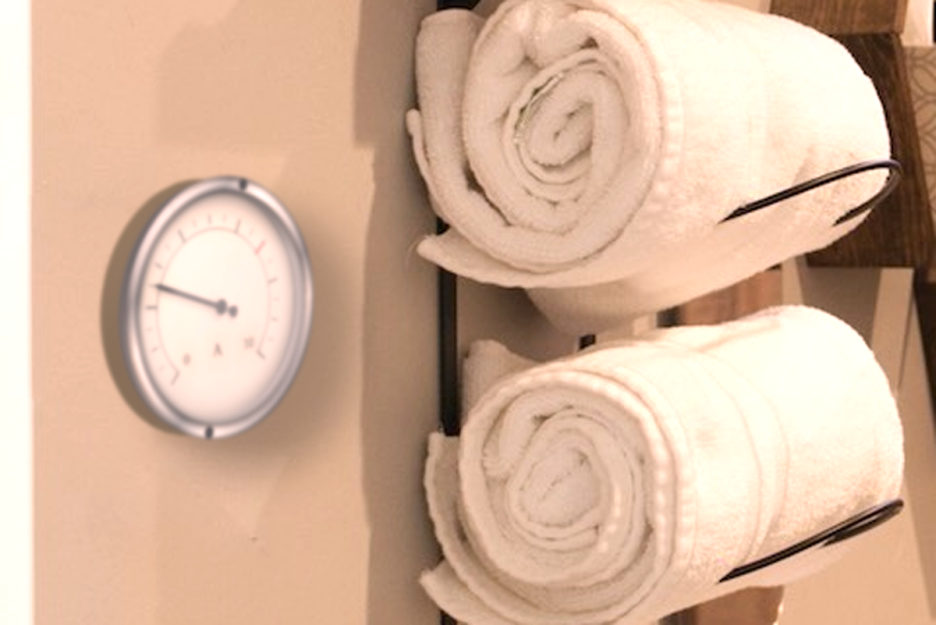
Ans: 2.5 A
